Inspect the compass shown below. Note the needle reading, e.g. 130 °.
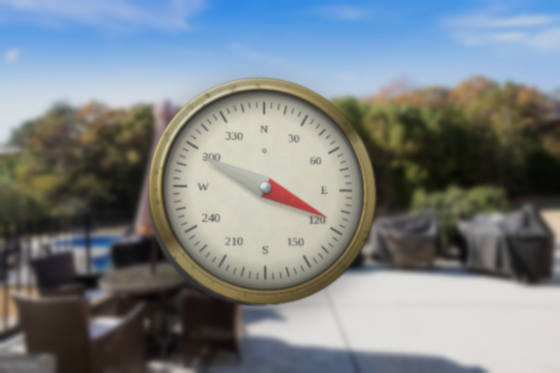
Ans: 115 °
